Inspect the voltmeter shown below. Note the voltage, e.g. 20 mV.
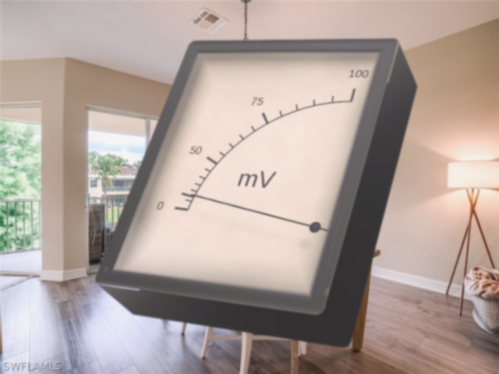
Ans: 25 mV
